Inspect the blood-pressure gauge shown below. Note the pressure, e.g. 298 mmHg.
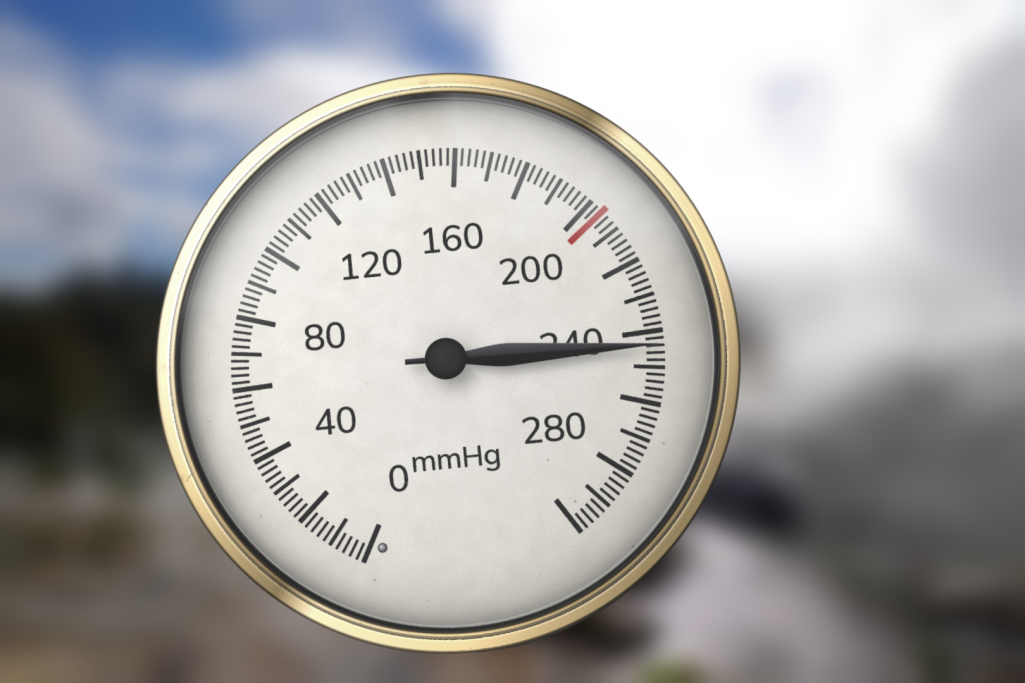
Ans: 244 mmHg
